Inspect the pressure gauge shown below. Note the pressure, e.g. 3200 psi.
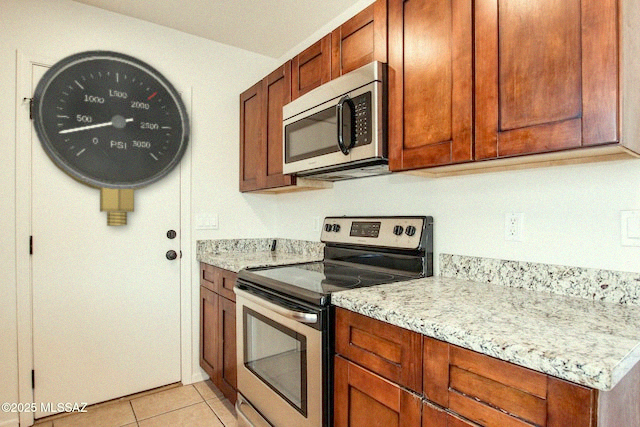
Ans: 300 psi
